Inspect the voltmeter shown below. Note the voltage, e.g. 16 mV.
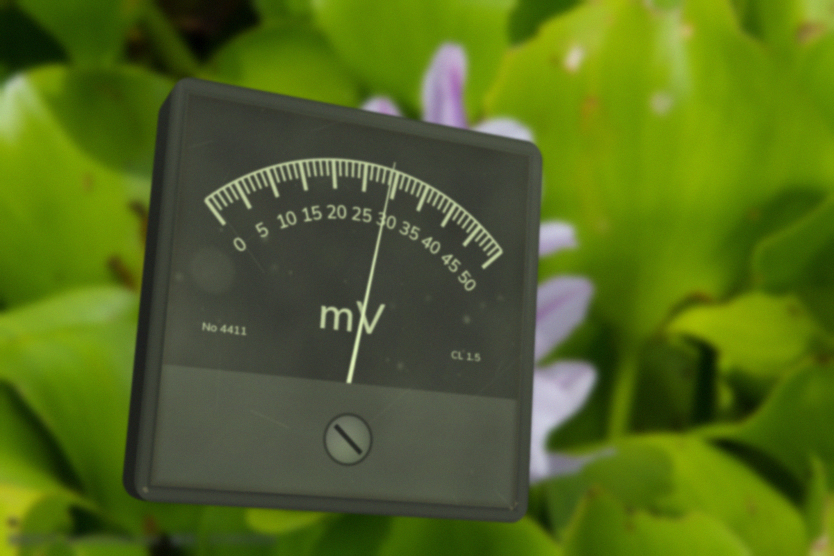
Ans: 29 mV
